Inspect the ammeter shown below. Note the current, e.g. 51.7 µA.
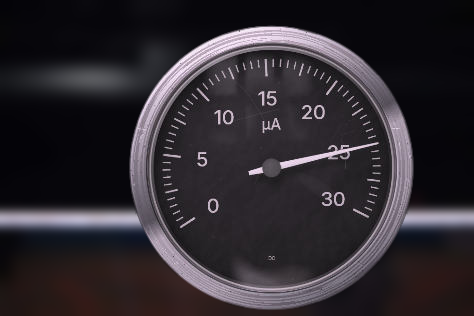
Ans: 25 µA
